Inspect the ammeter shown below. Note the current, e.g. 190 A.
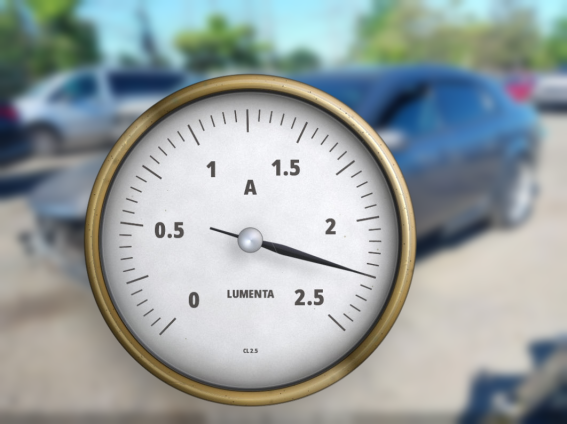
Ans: 2.25 A
